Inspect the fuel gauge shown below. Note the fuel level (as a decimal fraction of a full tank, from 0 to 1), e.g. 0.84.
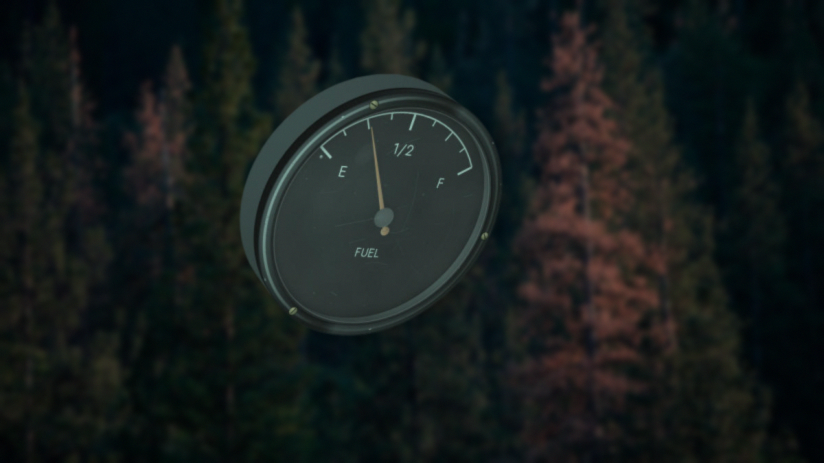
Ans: 0.25
